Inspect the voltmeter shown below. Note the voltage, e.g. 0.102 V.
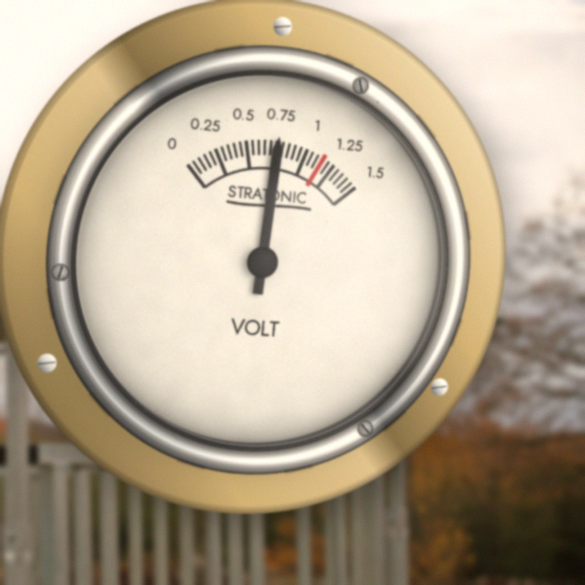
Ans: 0.75 V
